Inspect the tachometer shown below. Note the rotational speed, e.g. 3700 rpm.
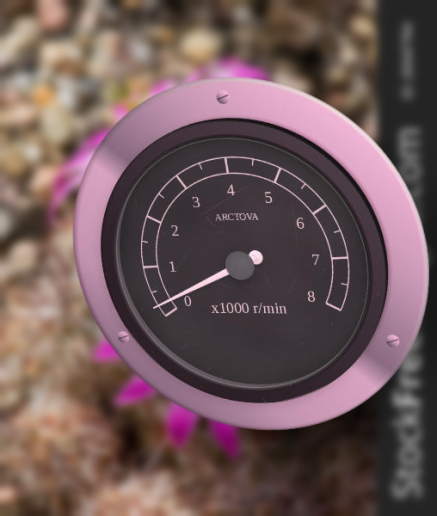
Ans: 250 rpm
